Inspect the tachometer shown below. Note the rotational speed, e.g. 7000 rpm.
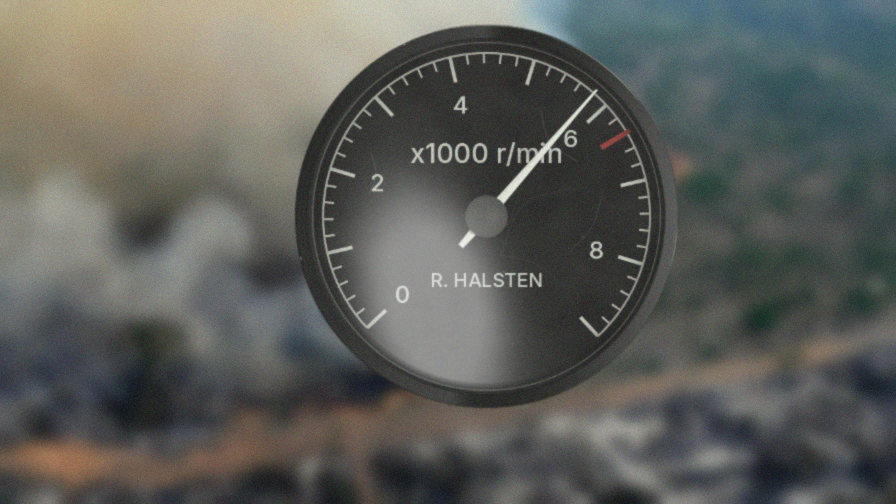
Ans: 5800 rpm
